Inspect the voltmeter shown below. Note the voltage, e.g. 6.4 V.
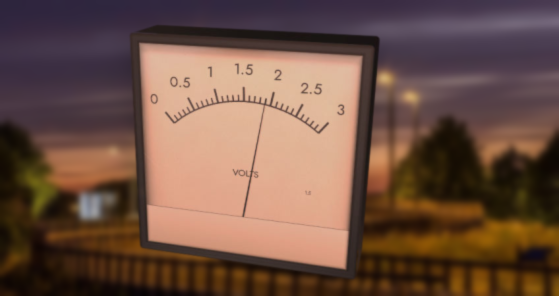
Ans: 1.9 V
